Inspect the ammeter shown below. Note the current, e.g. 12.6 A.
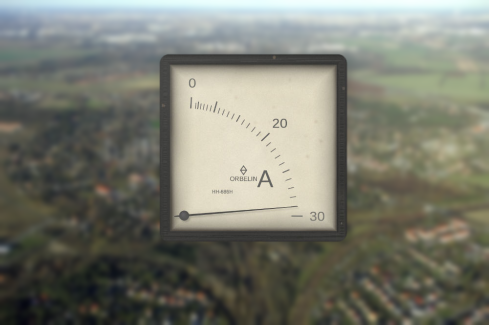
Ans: 29 A
